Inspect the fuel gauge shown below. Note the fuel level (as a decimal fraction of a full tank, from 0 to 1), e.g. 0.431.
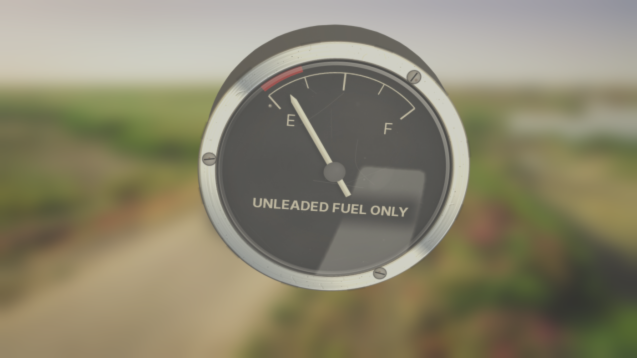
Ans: 0.125
